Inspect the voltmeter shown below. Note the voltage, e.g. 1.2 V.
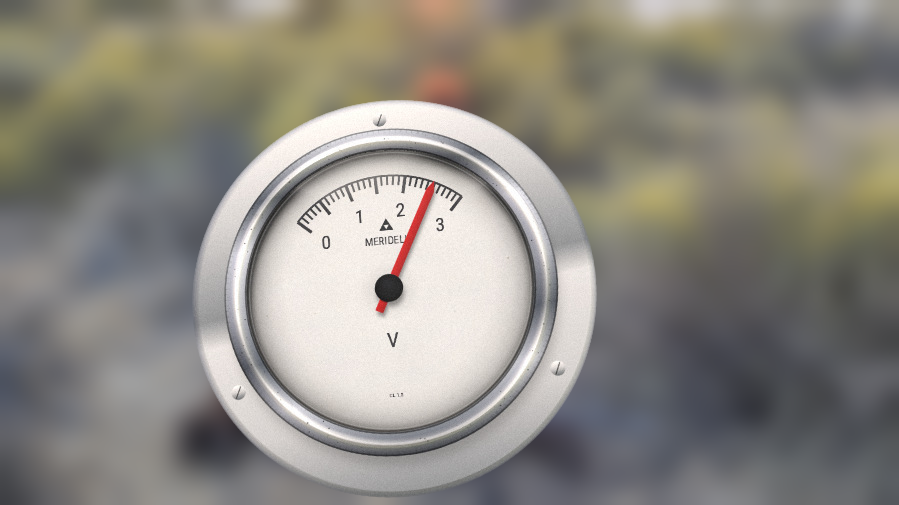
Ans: 2.5 V
